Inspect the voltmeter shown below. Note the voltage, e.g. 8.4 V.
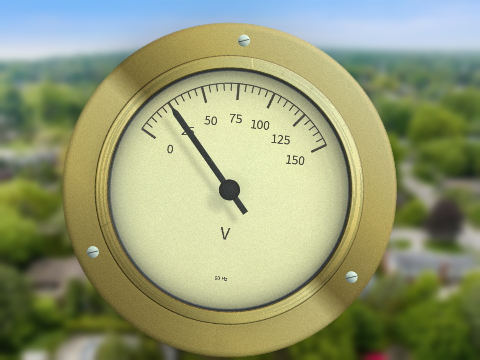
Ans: 25 V
